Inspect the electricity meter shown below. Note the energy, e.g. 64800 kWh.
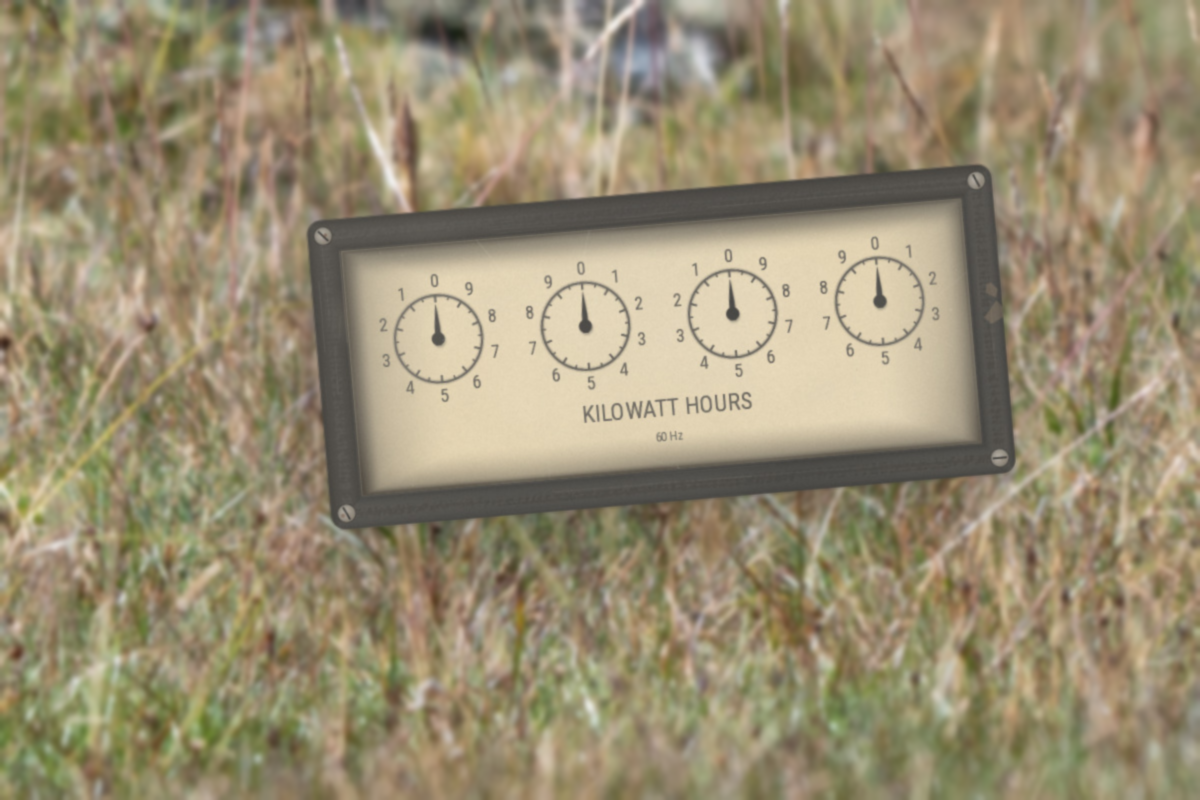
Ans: 0 kWh
